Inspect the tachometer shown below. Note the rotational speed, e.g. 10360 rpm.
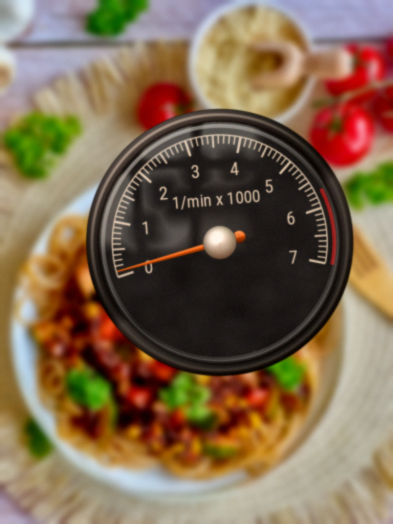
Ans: 100 rpm
